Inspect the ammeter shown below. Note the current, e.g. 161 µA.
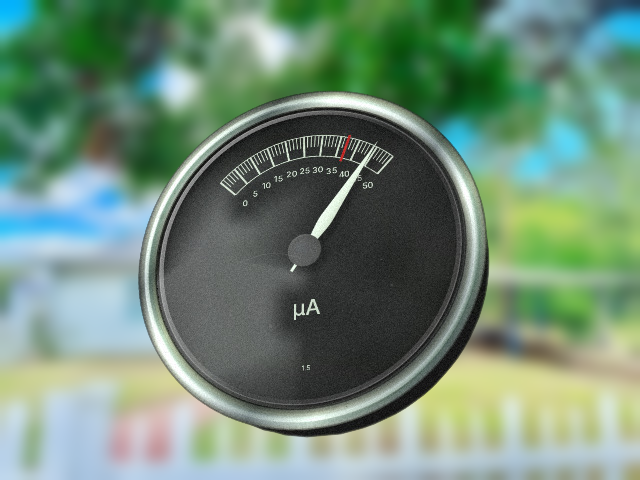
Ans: 45 µA
